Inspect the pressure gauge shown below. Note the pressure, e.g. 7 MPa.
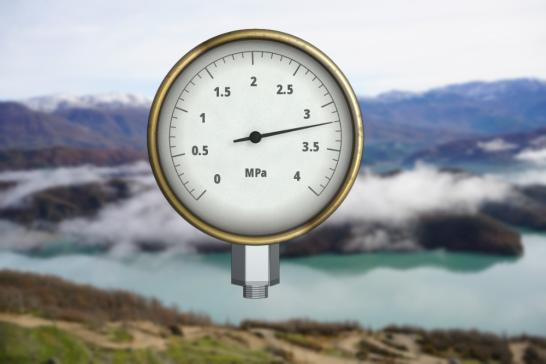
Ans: 3.2 MPa
